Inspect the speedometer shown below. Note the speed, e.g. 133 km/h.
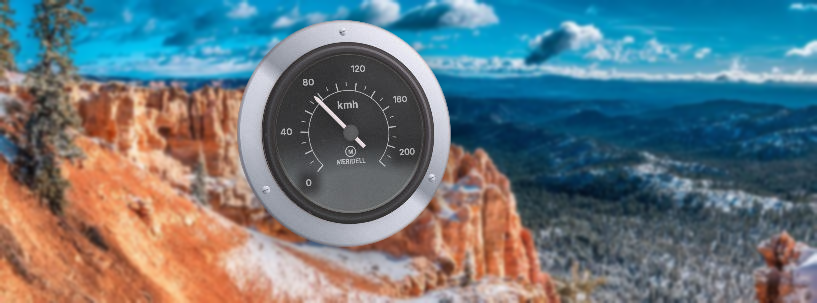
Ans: 75 km/h
